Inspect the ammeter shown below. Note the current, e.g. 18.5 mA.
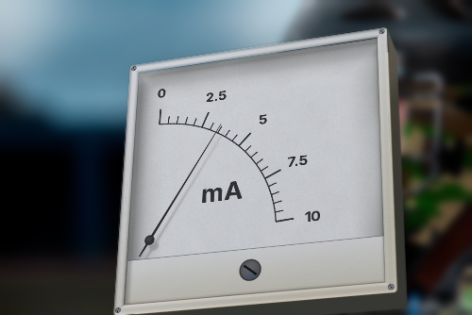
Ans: 3.5 mA
